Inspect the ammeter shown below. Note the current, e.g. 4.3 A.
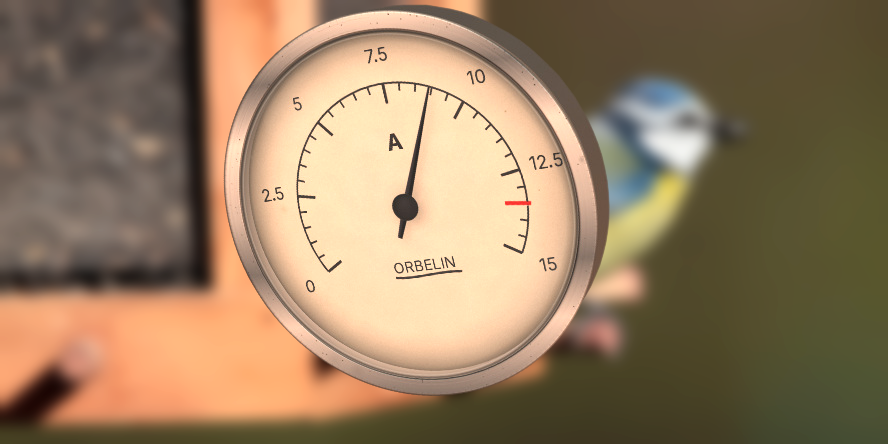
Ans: 9 A
